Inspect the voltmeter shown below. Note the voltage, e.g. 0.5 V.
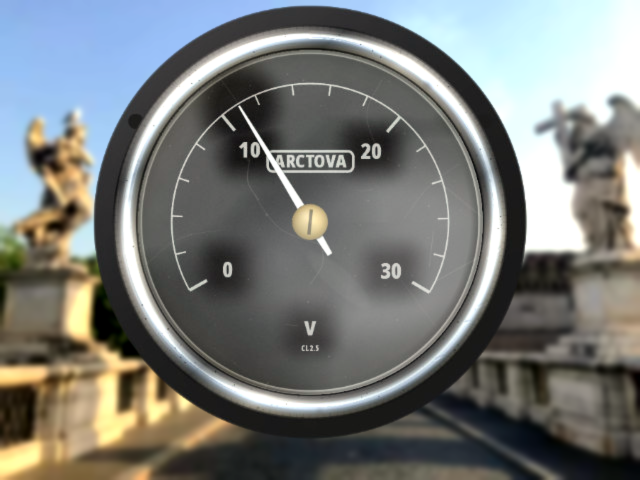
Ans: 11 V
